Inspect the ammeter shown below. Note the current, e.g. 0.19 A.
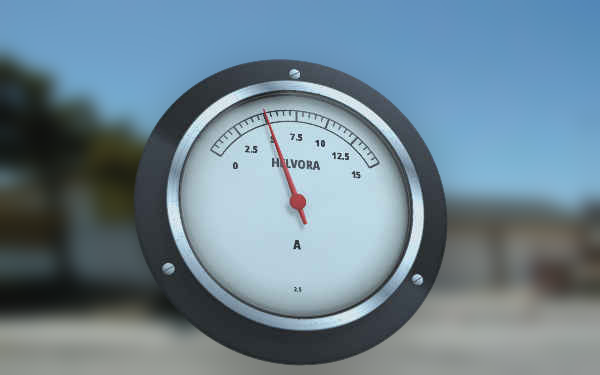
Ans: 5 A
